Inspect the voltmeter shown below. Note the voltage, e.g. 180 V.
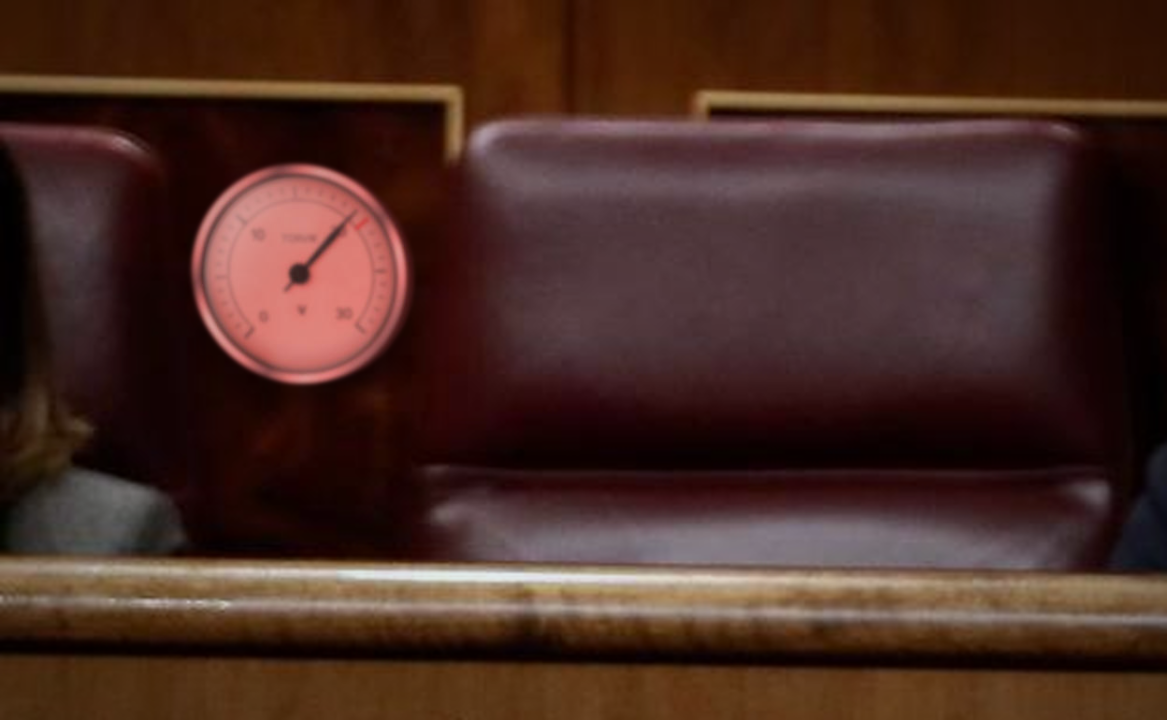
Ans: 20 V
